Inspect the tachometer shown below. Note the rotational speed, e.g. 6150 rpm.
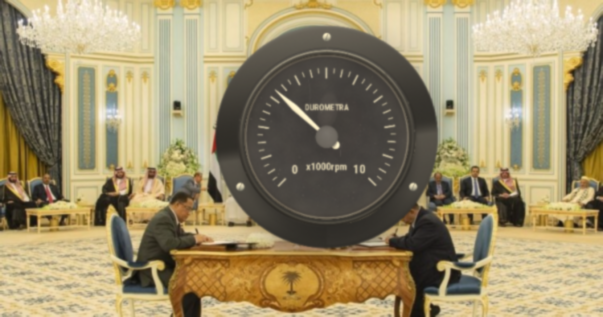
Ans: 3250 rpm
